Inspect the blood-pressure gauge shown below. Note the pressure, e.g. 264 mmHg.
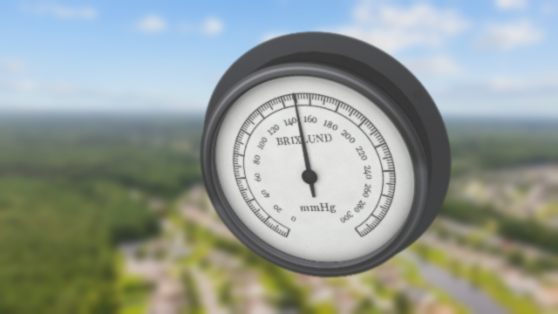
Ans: 150 mmHg
